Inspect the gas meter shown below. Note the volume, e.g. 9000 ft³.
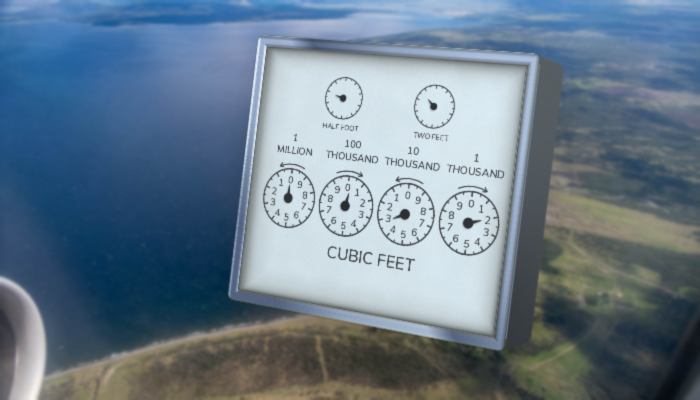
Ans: 3200 ft³
